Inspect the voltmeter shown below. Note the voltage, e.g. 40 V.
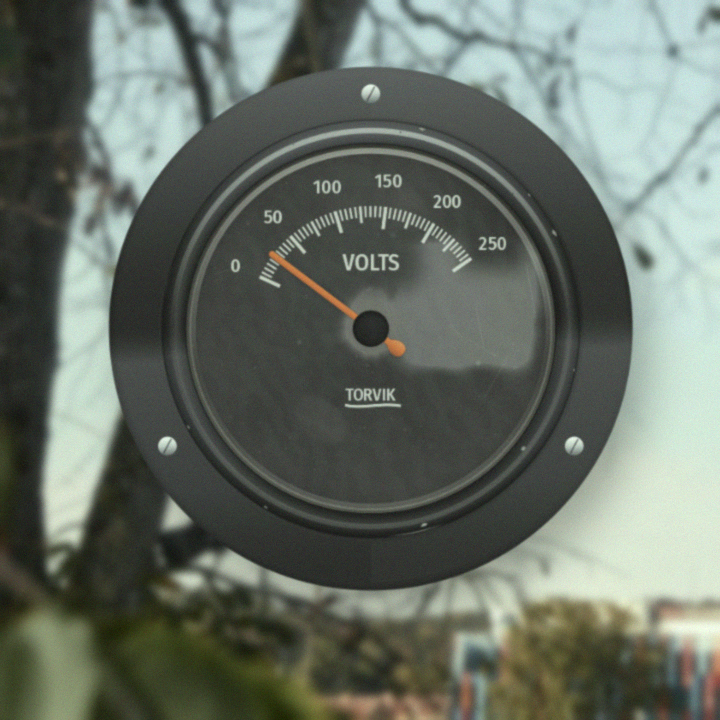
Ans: 25 V
